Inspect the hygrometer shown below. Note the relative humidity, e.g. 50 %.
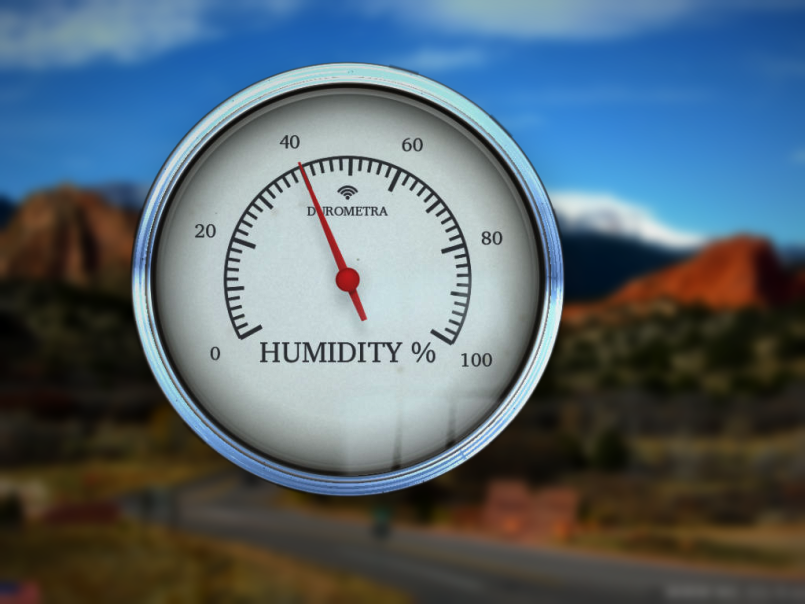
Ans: 40 %
